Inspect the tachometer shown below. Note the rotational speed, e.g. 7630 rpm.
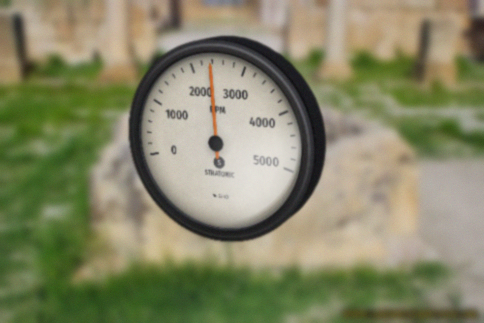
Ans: 2400 rpm
